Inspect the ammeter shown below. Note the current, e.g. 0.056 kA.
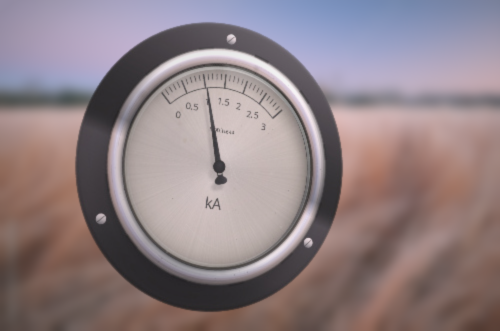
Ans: 1 kA
